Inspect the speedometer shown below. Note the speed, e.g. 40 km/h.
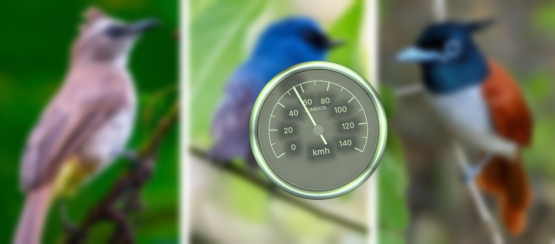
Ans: 55 km/h
